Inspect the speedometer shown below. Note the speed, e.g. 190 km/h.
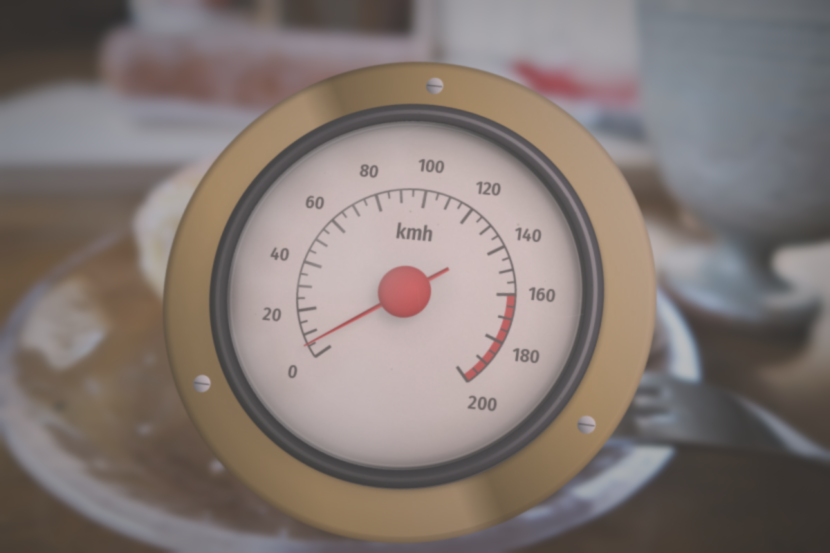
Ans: 5 km/h
